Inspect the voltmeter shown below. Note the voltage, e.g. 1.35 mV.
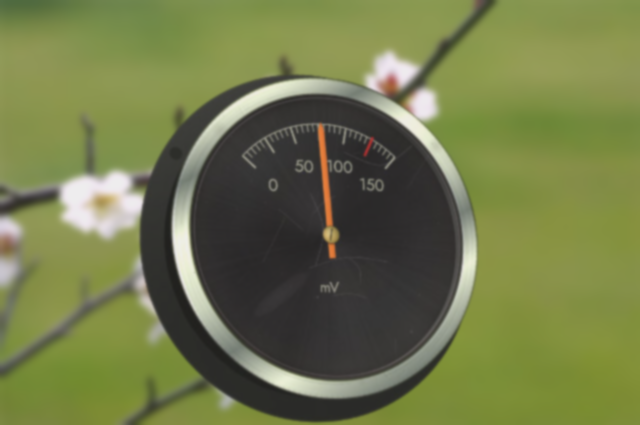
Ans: 75 mV
